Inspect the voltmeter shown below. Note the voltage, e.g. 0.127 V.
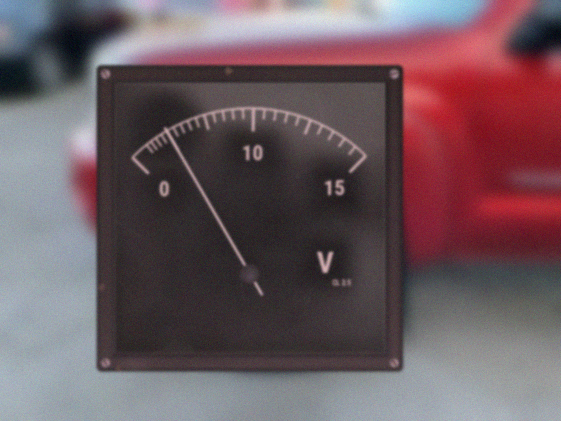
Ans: 5 V
